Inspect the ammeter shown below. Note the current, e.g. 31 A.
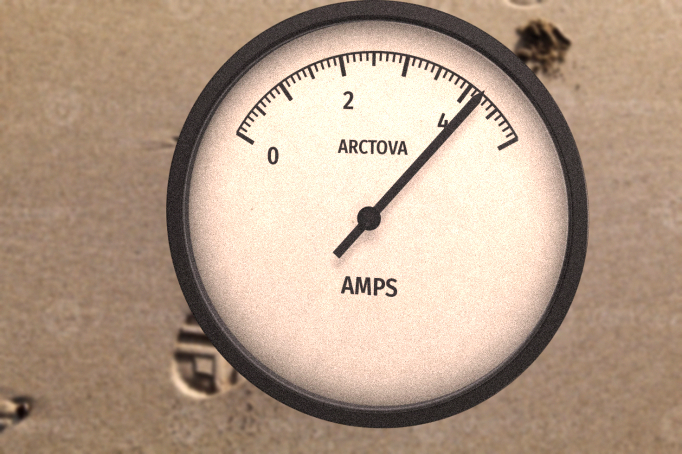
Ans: 4.2 A
